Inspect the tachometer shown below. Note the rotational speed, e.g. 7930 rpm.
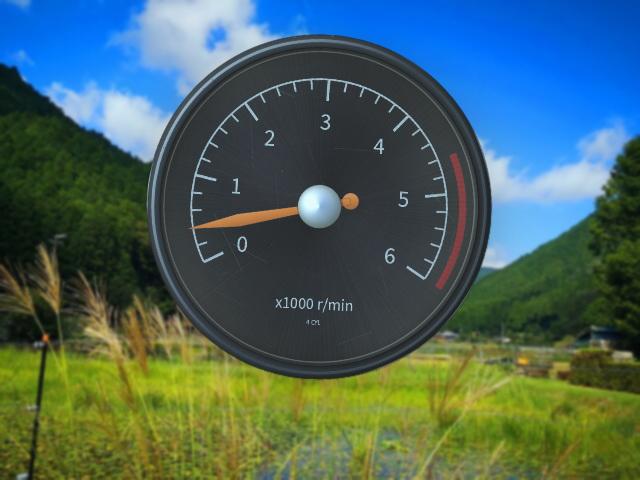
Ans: 400 rpm
